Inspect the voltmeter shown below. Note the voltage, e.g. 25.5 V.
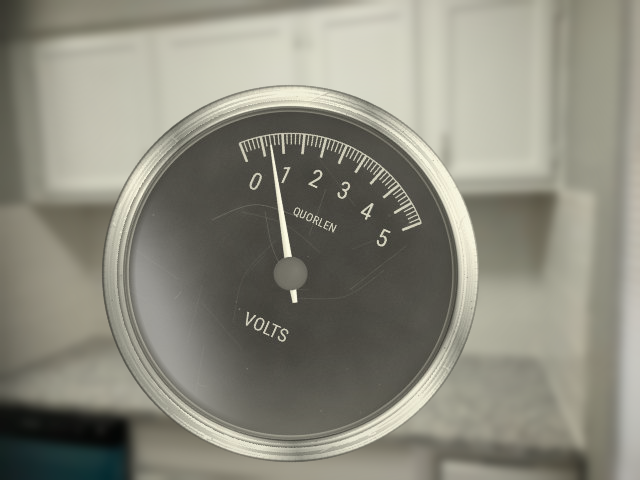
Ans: 0.7 V
